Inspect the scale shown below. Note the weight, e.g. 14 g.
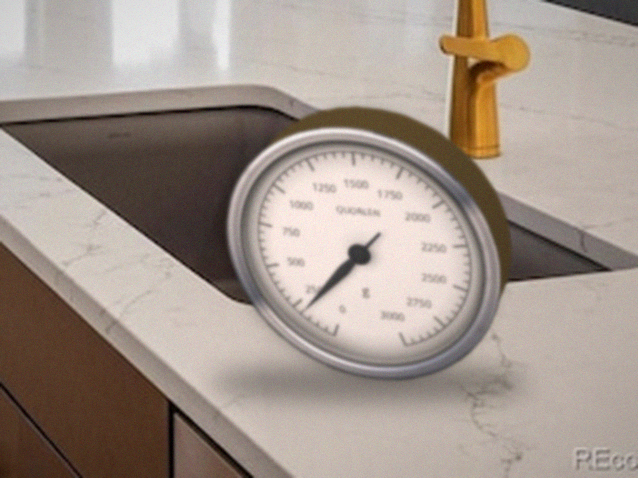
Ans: 200 g
